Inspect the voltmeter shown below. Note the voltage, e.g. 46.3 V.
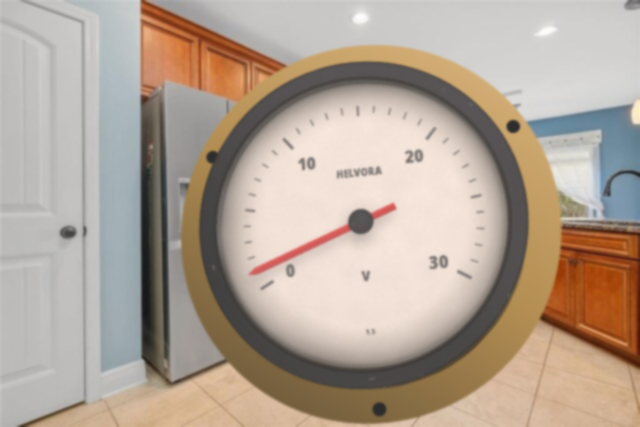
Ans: 1 V
